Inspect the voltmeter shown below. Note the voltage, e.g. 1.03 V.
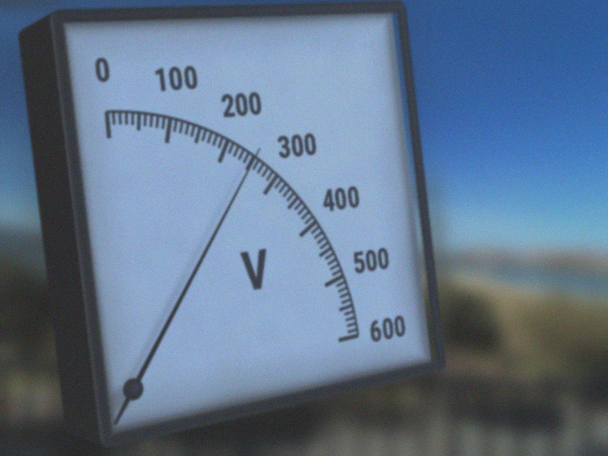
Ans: 250 V
